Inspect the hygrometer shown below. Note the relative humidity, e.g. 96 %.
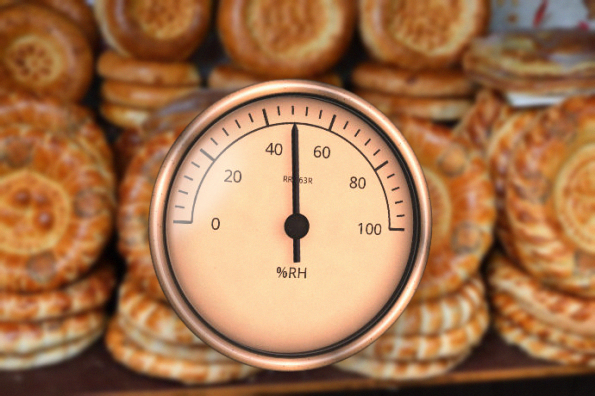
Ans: 48 %
